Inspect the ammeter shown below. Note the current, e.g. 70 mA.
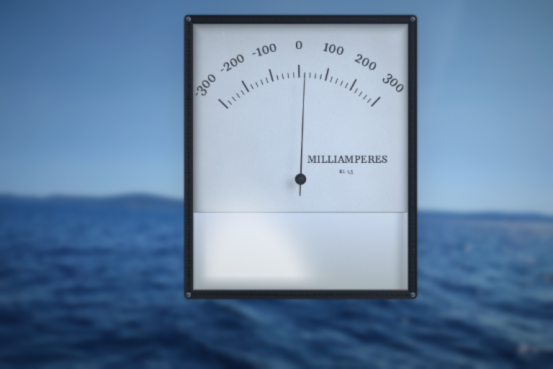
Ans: 20 mA
